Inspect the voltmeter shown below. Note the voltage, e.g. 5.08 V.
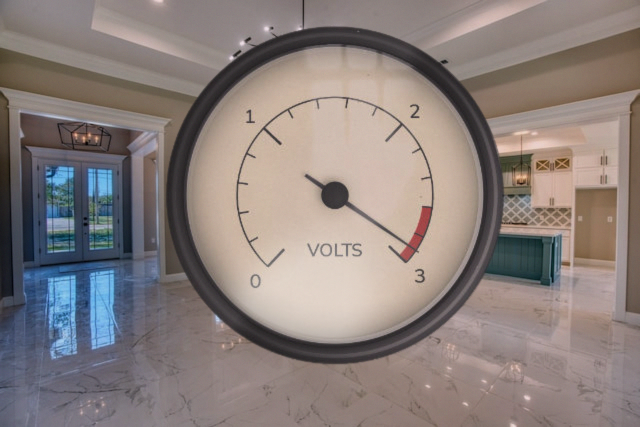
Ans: 2.9 V
